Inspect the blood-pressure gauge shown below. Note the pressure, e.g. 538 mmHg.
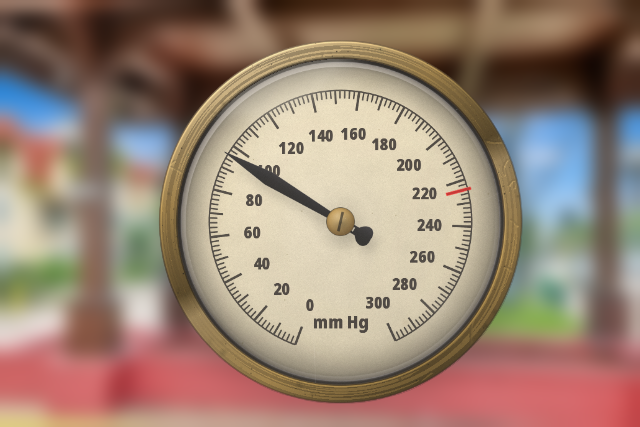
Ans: 96 mmHg
